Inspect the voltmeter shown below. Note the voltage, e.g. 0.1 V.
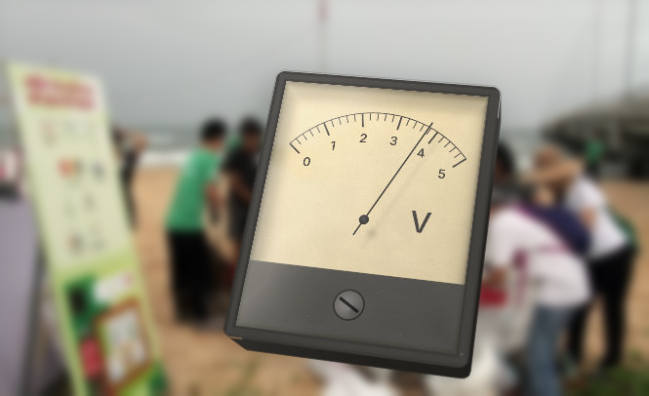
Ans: 3.8 V
